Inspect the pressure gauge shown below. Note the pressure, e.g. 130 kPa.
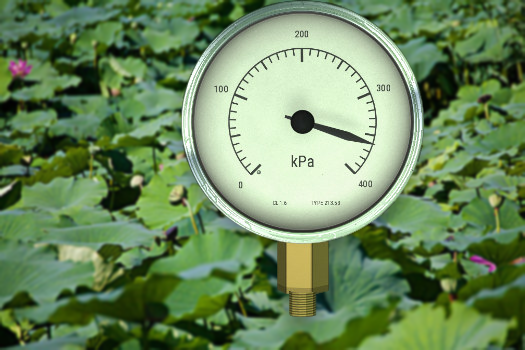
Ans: 360 kPa
